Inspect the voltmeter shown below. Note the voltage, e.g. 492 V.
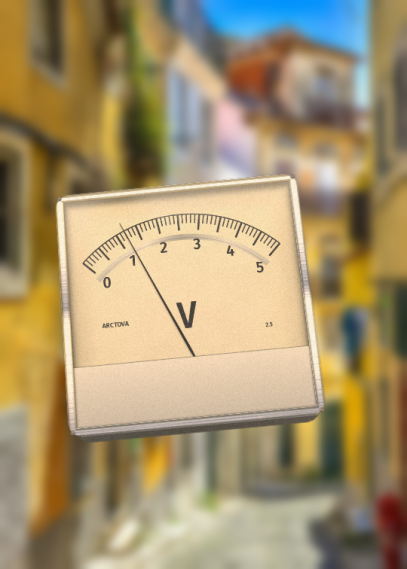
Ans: 1.2 V
